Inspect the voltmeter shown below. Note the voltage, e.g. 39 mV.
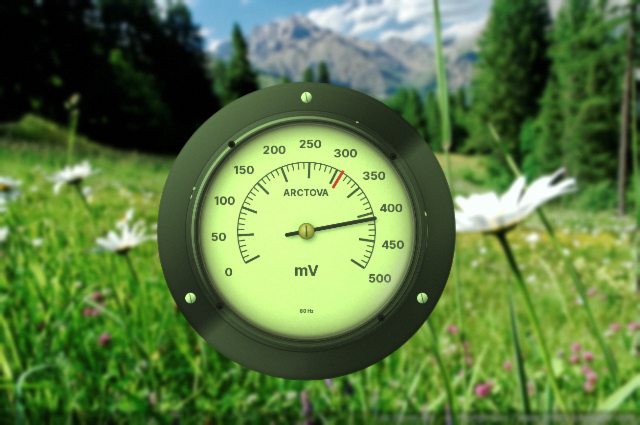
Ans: 410 mV
